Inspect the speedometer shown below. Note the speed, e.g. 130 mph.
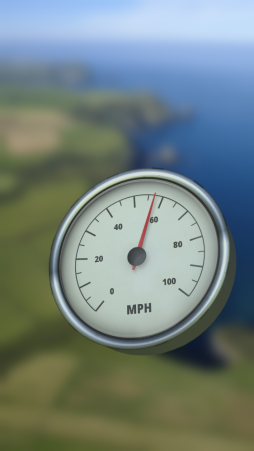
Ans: 57.5 mph
